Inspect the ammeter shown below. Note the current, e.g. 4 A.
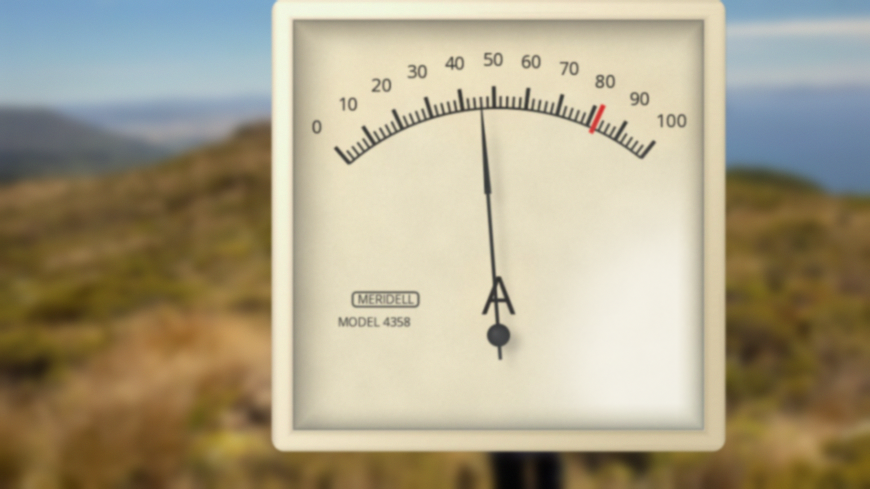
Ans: 46 A
